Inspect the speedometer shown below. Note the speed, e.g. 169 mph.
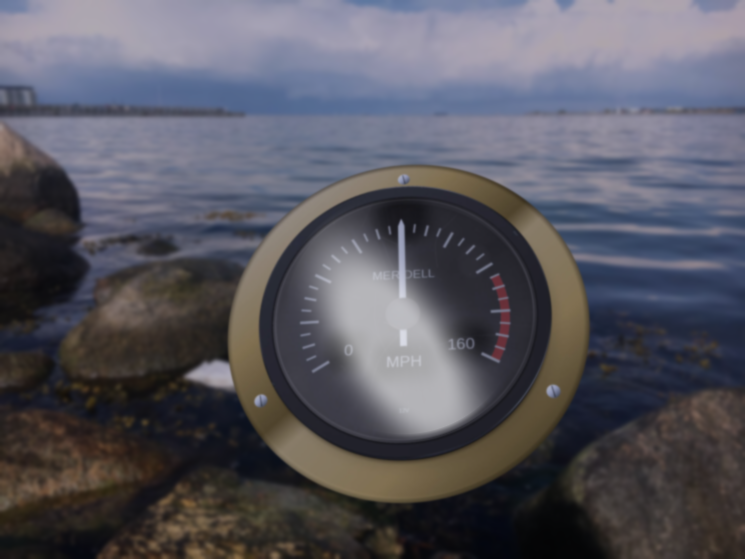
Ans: 80 mph
